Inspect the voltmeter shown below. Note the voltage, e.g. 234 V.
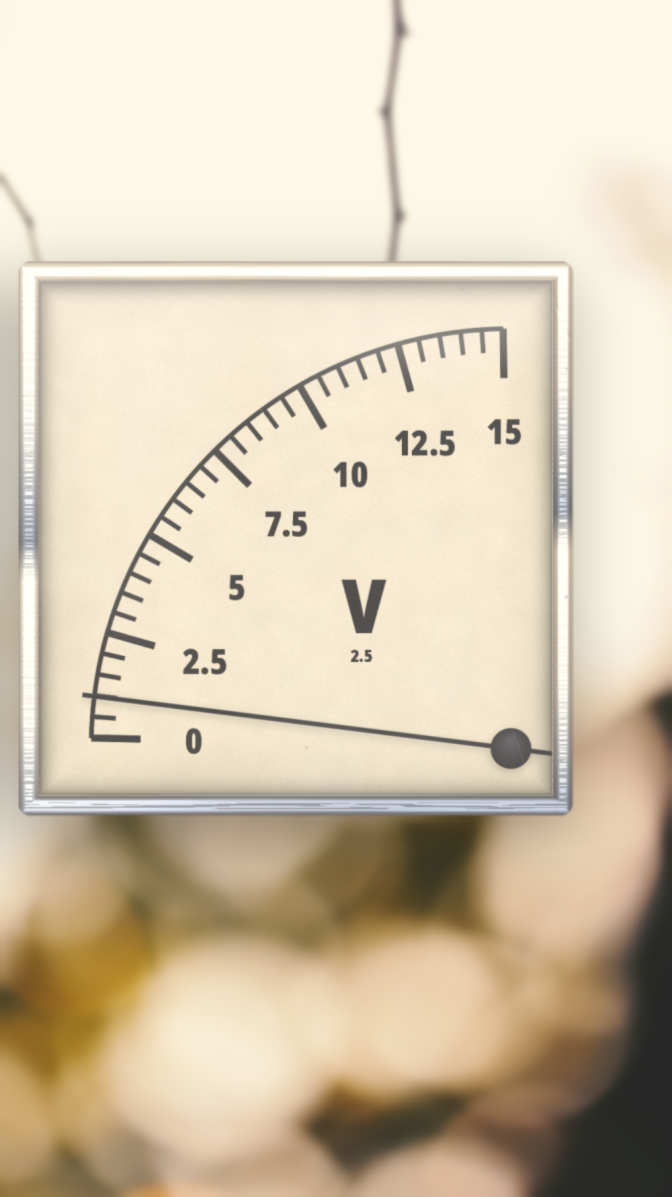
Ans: 1 V
